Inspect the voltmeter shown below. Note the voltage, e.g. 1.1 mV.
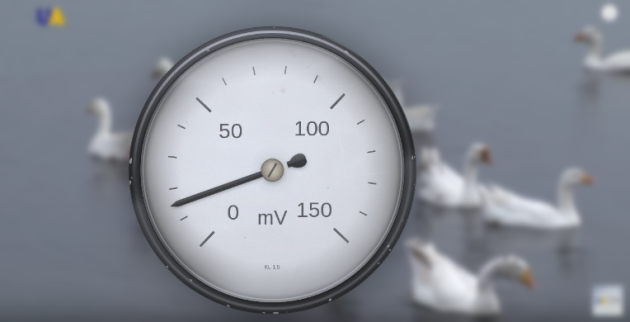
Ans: 15 mV
